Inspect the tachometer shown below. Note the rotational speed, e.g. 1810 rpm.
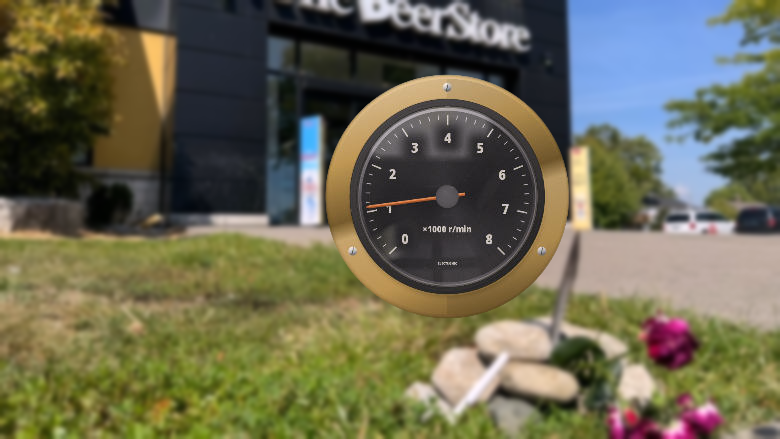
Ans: 1100 rpm
